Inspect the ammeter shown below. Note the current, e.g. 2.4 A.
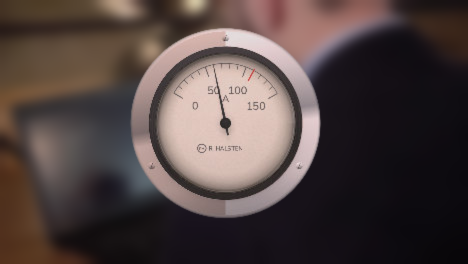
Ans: 60 A
